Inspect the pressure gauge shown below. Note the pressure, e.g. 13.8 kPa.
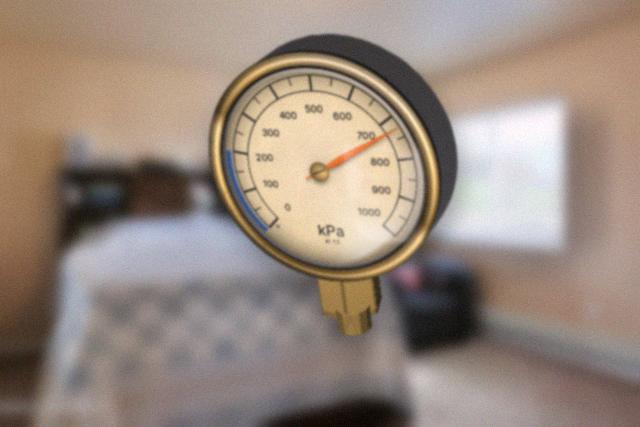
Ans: 725 kPa
